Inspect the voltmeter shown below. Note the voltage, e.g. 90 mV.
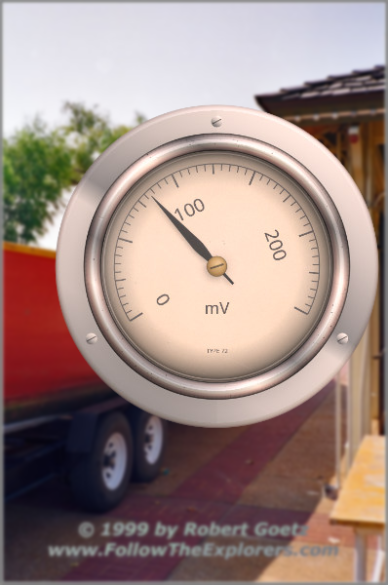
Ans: 82.5 mV
